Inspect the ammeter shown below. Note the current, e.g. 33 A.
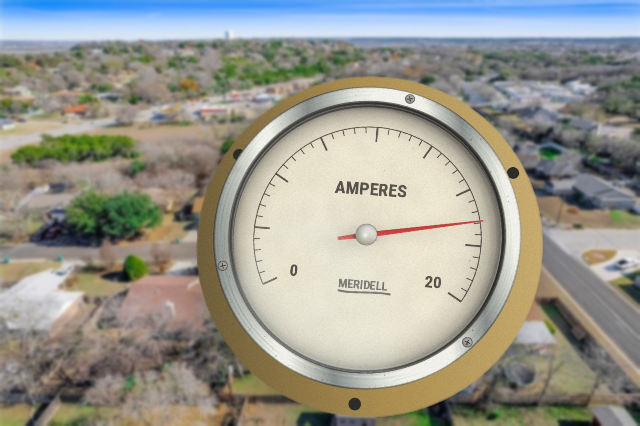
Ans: 16.5 A
